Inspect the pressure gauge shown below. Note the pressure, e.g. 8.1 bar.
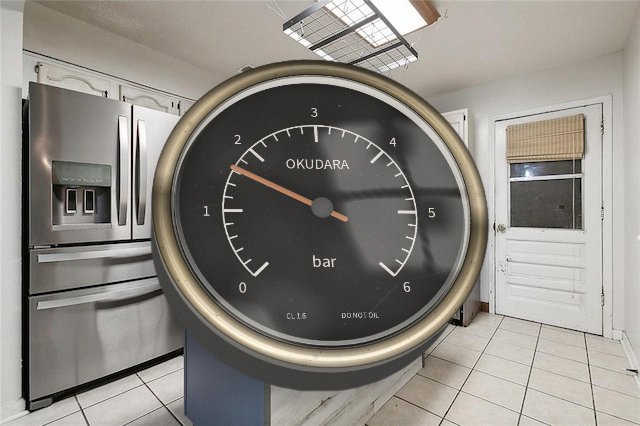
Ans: 1.6 bar
